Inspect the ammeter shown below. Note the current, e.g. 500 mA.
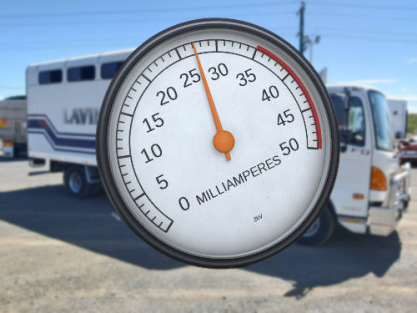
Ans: 27 mA
